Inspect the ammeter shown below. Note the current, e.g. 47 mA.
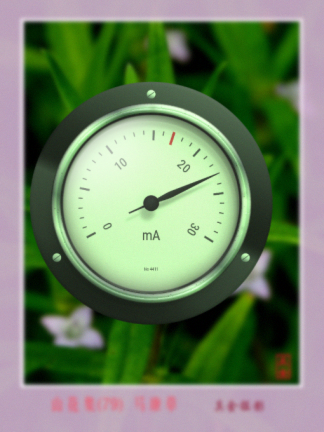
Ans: 23 mA
